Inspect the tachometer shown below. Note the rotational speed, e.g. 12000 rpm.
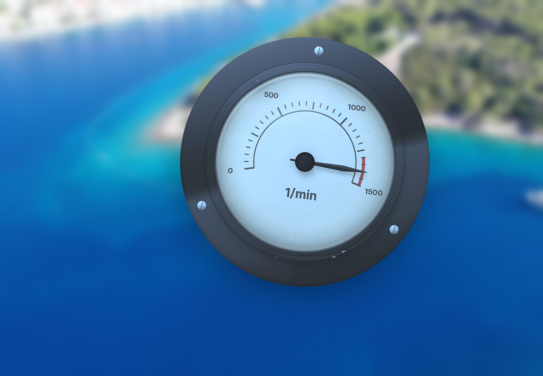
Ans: 1400 rpm
